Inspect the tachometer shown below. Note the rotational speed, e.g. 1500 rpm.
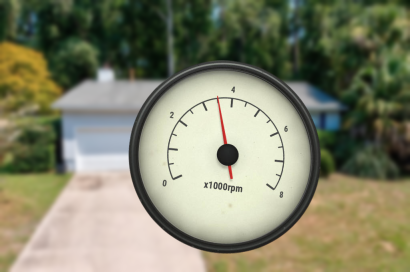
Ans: 3500 rpm
